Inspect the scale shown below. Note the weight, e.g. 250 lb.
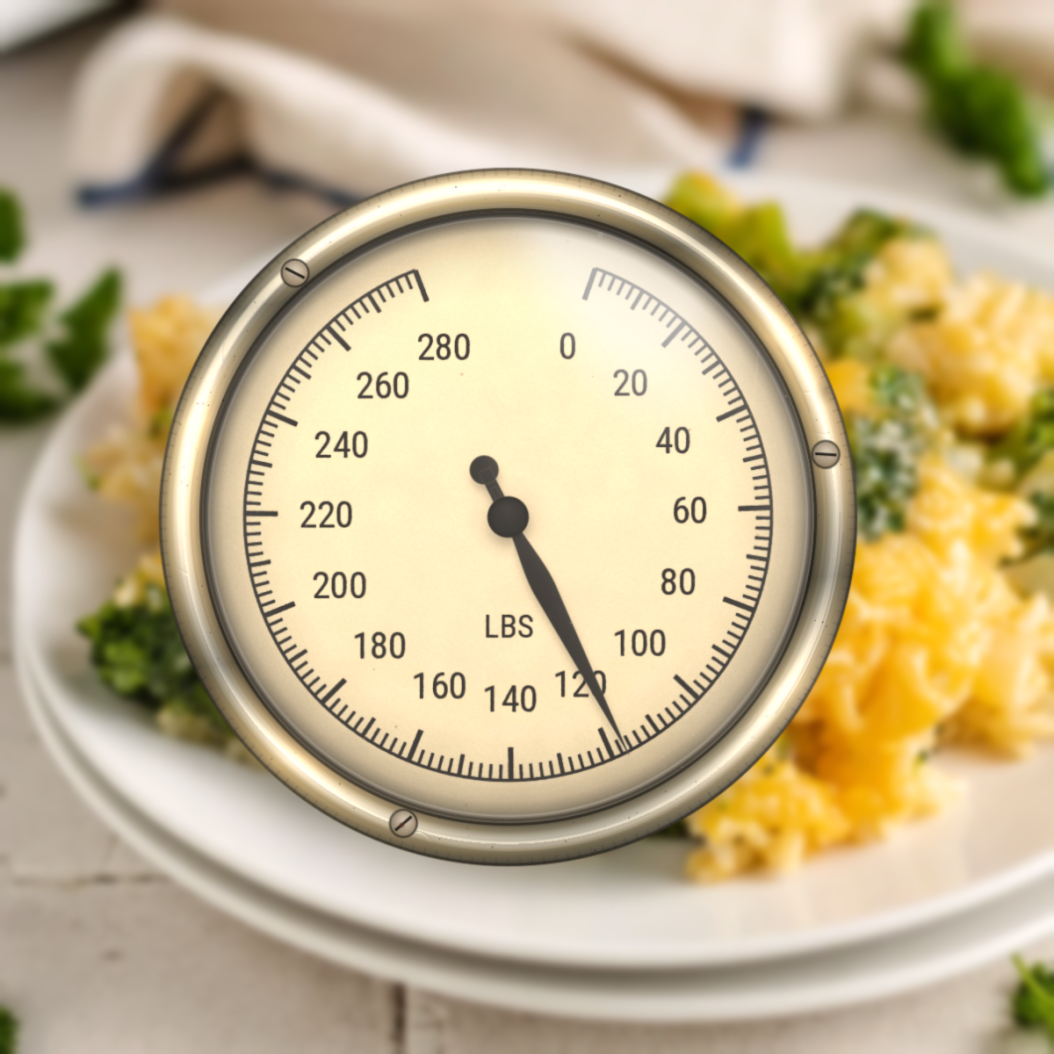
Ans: 117 lb
